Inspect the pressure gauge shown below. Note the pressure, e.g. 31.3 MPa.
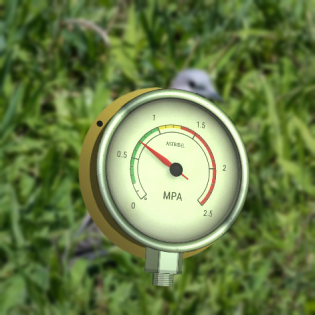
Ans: 0.7 MPa
